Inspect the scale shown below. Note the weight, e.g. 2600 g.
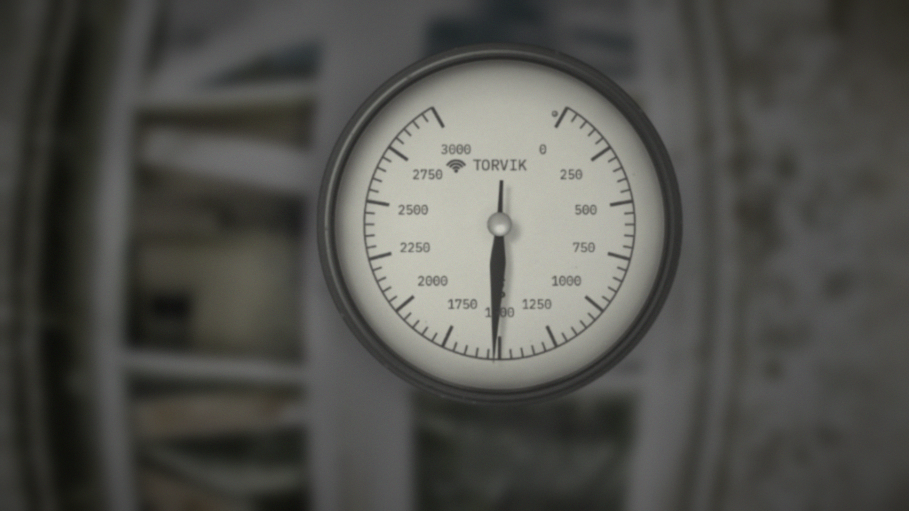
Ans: 1525 g
